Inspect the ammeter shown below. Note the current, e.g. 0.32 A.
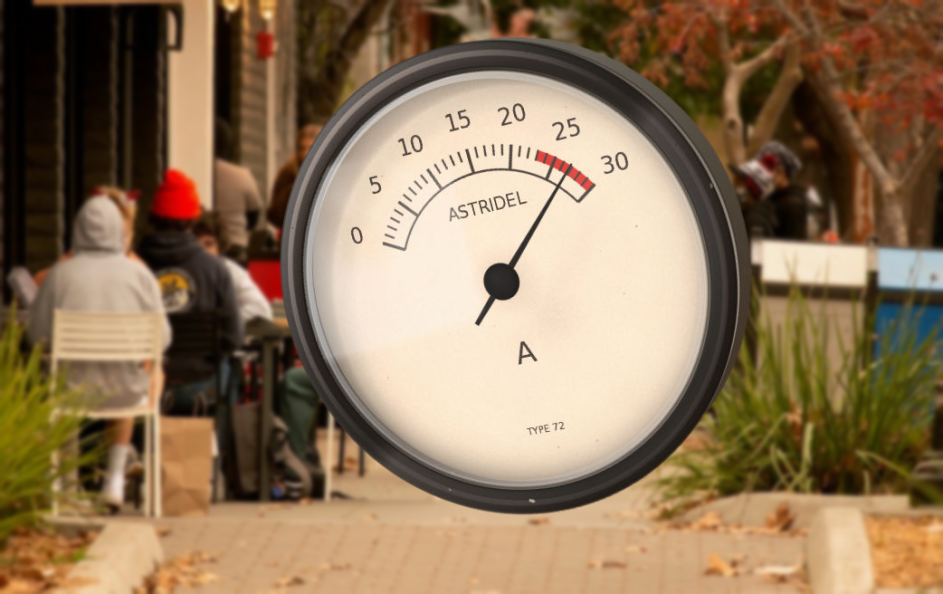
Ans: 27 A
